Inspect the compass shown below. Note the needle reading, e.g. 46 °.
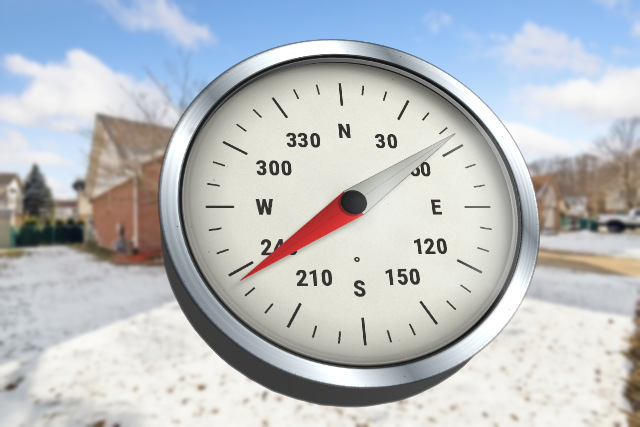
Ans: 235 °
